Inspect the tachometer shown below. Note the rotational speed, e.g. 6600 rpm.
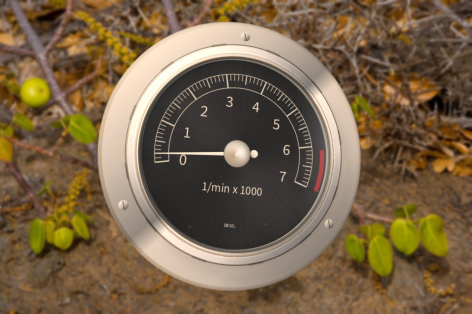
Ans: 200 rpm
